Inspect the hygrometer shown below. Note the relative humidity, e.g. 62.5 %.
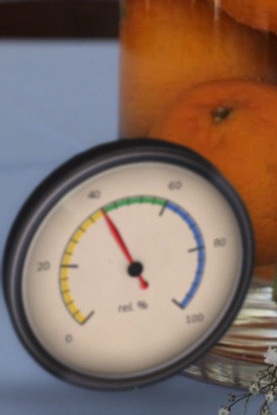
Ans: 40 %
